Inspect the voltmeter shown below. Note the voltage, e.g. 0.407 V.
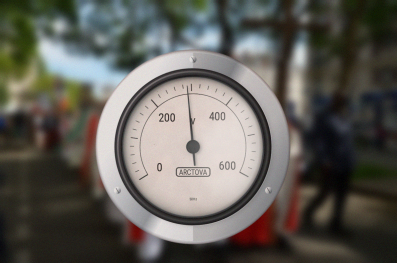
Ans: 290 V
